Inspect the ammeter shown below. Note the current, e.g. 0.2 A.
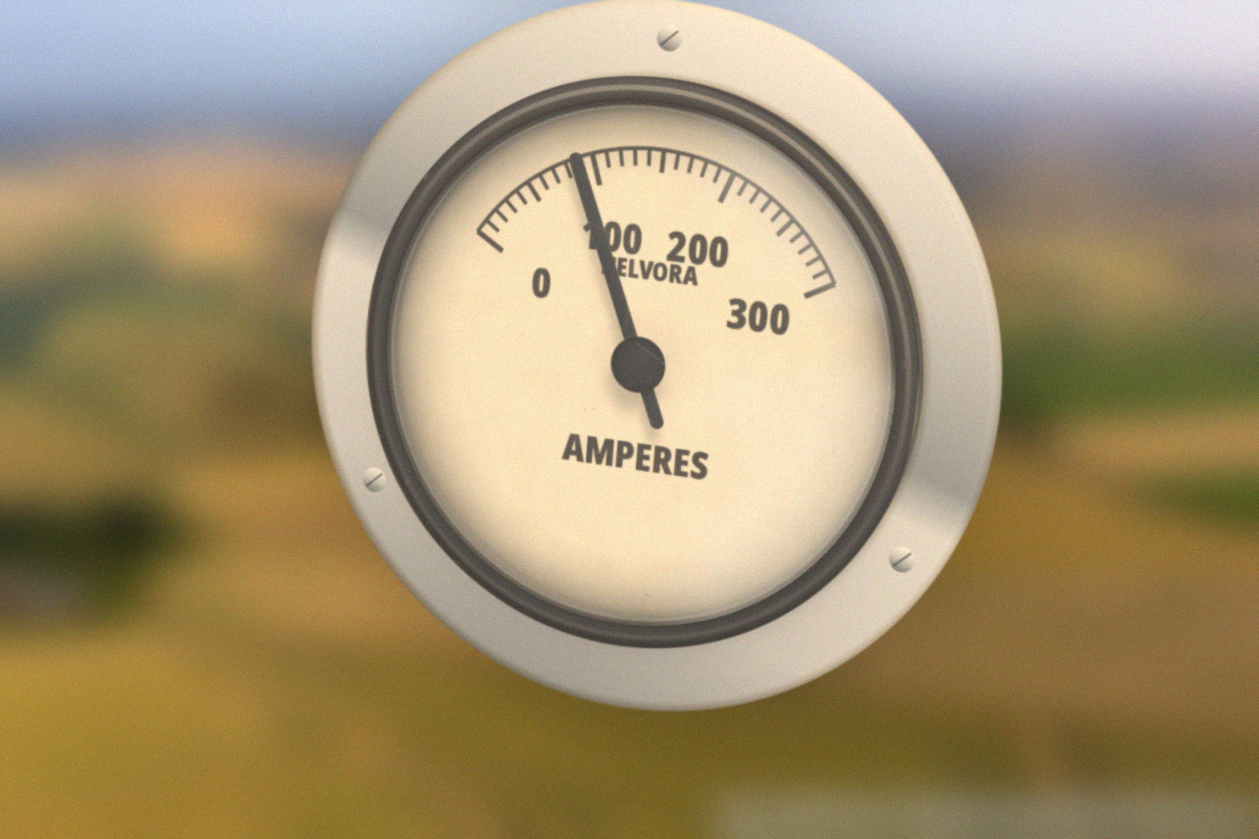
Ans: 90 A
